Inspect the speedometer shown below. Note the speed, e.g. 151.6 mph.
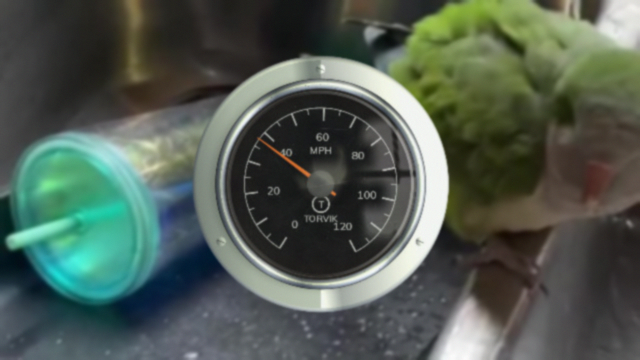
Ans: 37.5 mph
